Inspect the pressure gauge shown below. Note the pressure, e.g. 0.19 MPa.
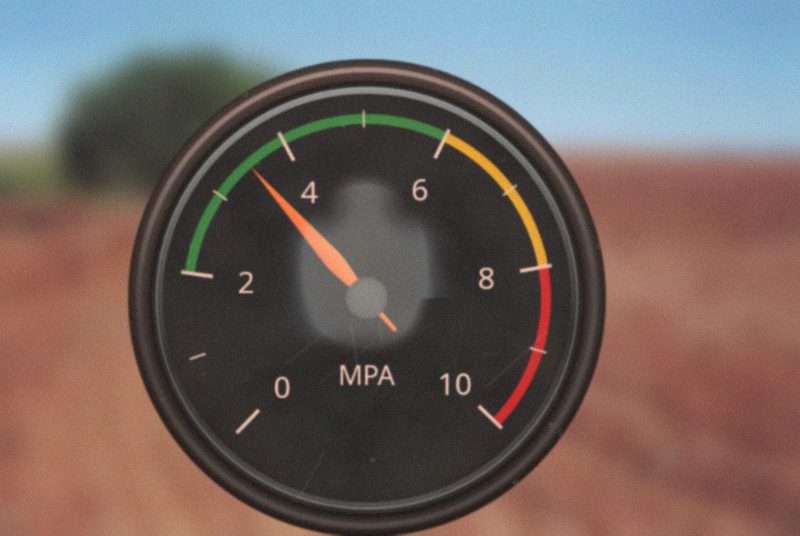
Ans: 3.5 MPa
